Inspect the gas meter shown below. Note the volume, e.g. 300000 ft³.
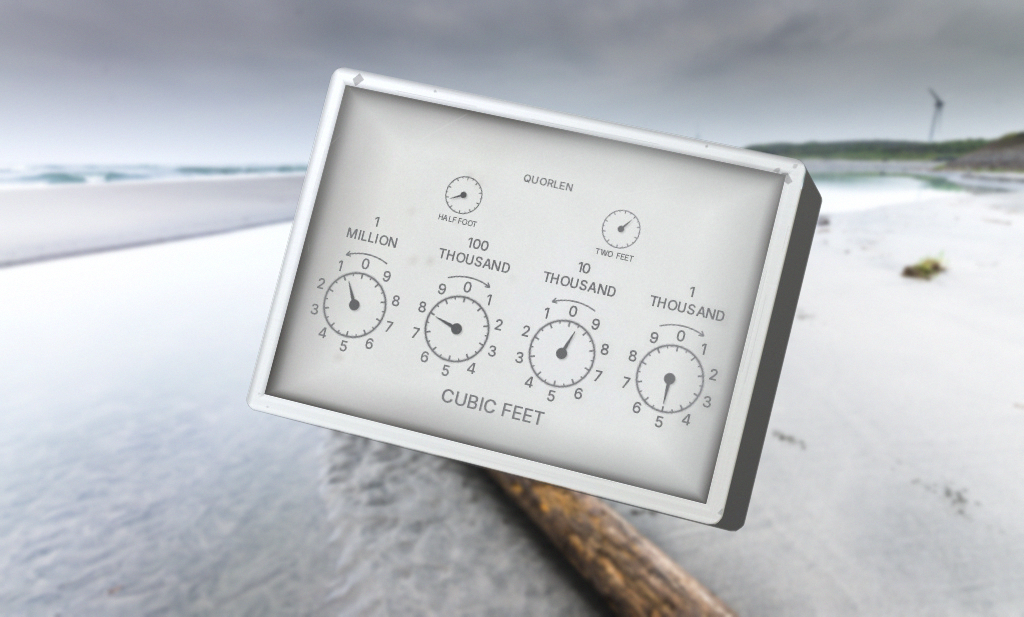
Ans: 79500 ft³
